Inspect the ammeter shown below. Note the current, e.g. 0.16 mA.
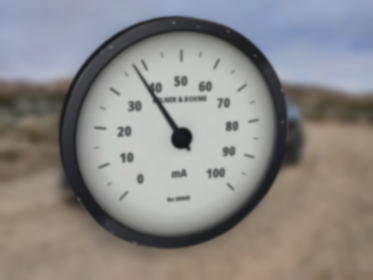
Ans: 37.5 mA
